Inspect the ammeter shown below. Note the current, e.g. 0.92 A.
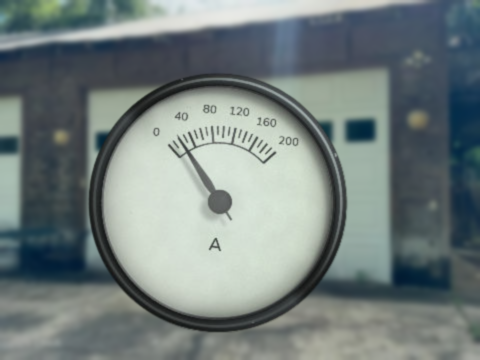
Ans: 20 A
